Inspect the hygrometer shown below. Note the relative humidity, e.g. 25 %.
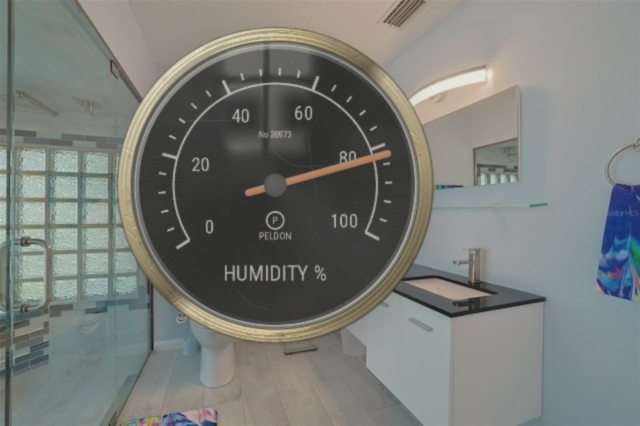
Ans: 82 %
